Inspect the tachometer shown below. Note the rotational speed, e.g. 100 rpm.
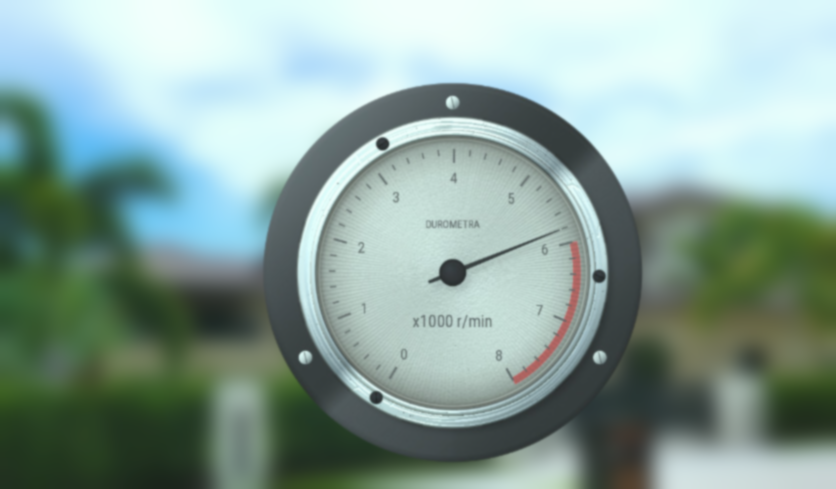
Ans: 5800 rpm
